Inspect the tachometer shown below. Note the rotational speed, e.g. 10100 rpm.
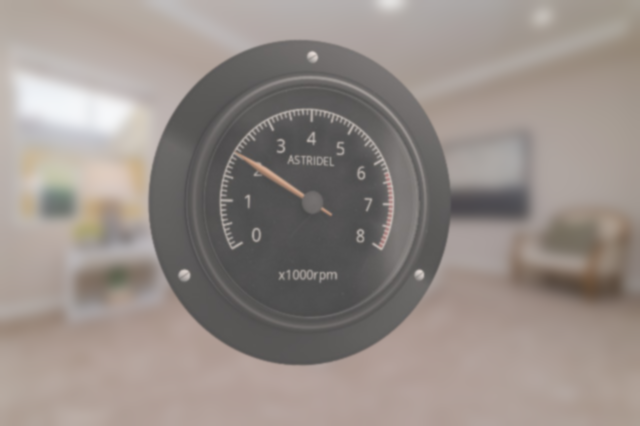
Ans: 2000 rpm
